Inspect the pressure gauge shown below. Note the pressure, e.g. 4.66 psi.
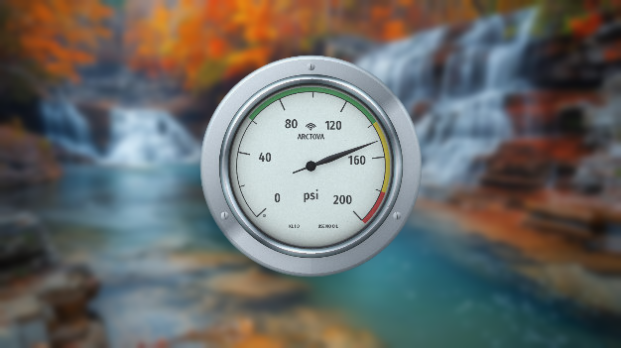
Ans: 150 psi
